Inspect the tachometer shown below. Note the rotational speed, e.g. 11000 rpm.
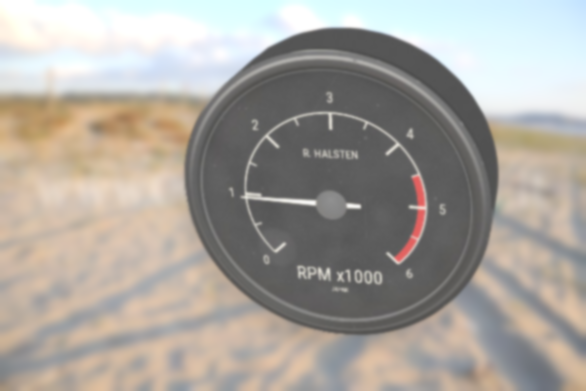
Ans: 1000 rpm
